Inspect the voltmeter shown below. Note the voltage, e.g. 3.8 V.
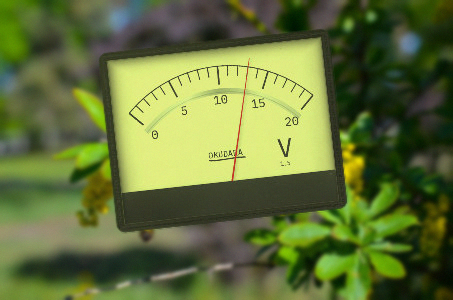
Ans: 13 V
